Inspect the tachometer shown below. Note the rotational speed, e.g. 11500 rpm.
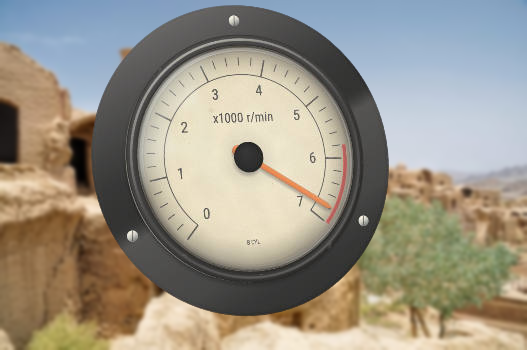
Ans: 6800 rpm
